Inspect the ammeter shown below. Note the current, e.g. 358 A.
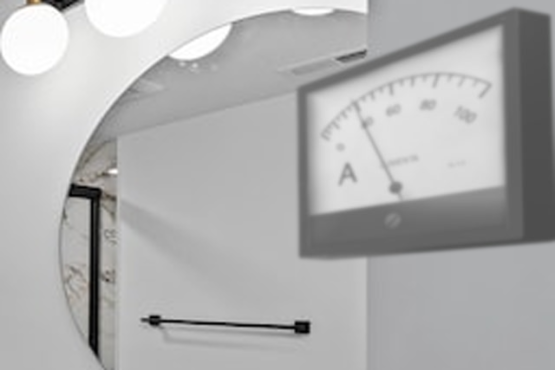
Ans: 40 A
